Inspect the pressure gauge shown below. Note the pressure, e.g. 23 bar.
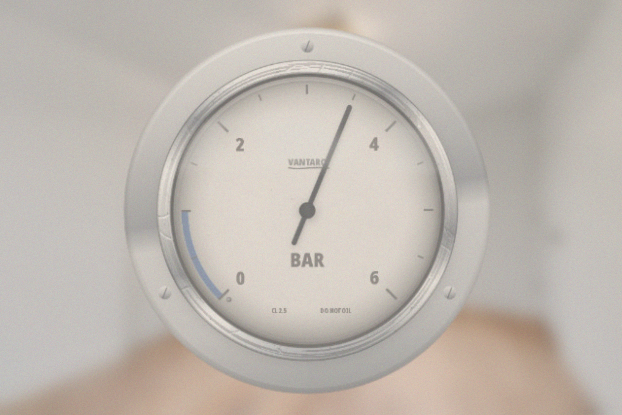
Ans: 3.5 bar
